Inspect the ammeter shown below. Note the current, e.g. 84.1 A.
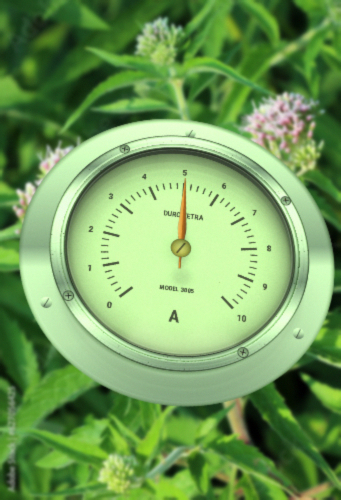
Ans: 5 A
